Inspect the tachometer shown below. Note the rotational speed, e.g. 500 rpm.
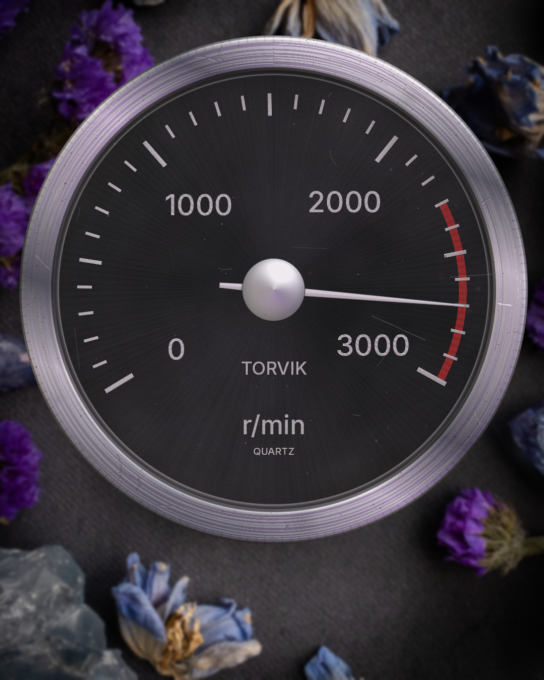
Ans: 2700 rpm
